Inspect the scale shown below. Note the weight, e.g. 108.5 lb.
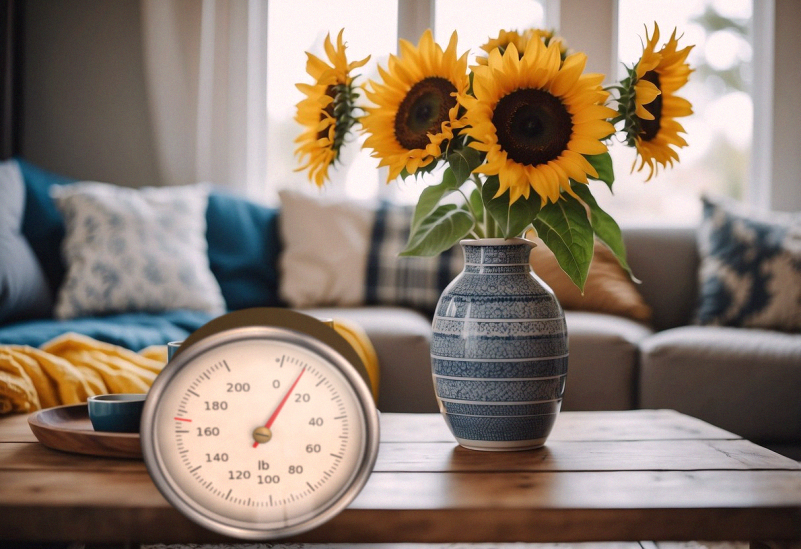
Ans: 10 lb
